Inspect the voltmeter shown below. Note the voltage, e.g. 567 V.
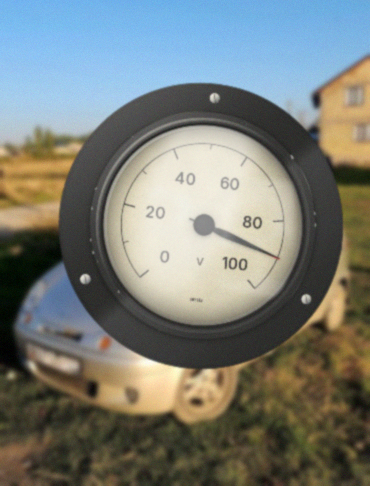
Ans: 90 V
